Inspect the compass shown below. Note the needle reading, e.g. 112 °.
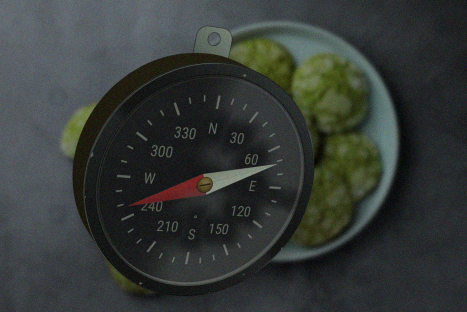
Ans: 250 °
